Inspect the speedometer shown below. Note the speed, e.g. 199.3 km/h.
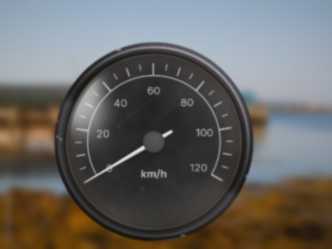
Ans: 0 km/h
